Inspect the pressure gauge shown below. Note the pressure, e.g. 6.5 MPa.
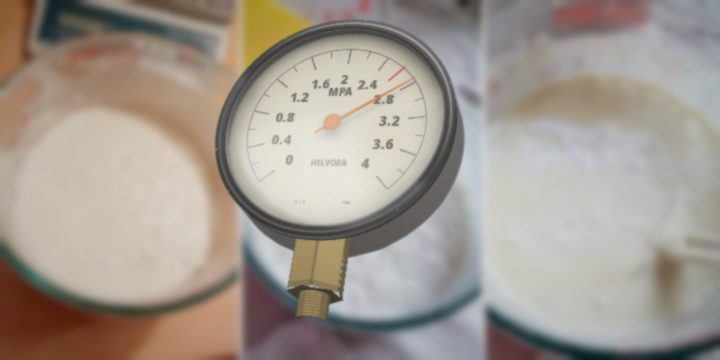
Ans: 2.8 MPa
